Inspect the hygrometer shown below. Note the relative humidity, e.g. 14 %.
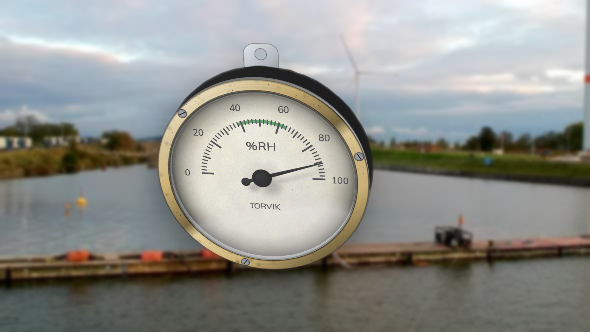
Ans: 90 %
